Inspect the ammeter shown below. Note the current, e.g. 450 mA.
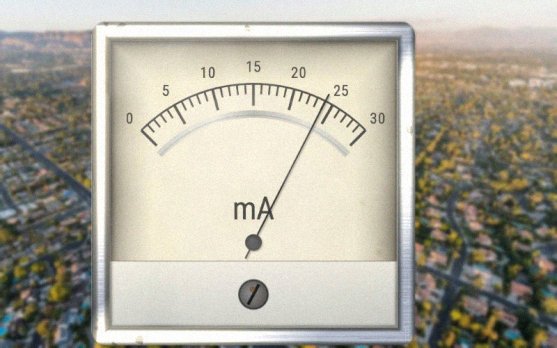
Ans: 24 mA
